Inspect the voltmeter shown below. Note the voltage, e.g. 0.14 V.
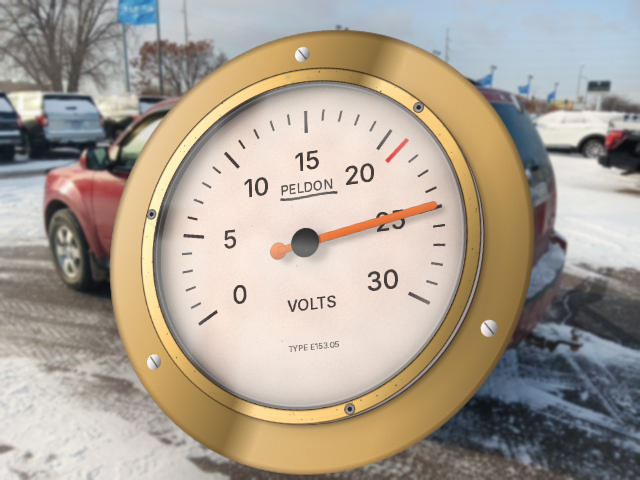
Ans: 25 V
